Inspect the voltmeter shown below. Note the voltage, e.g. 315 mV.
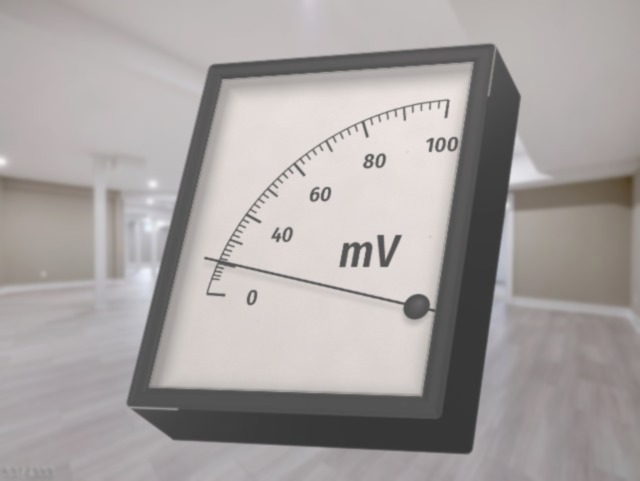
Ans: 20 mV
